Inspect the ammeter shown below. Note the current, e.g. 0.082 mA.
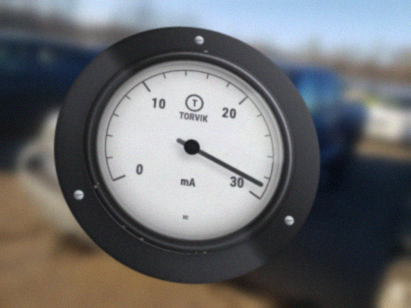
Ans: 29 mA
